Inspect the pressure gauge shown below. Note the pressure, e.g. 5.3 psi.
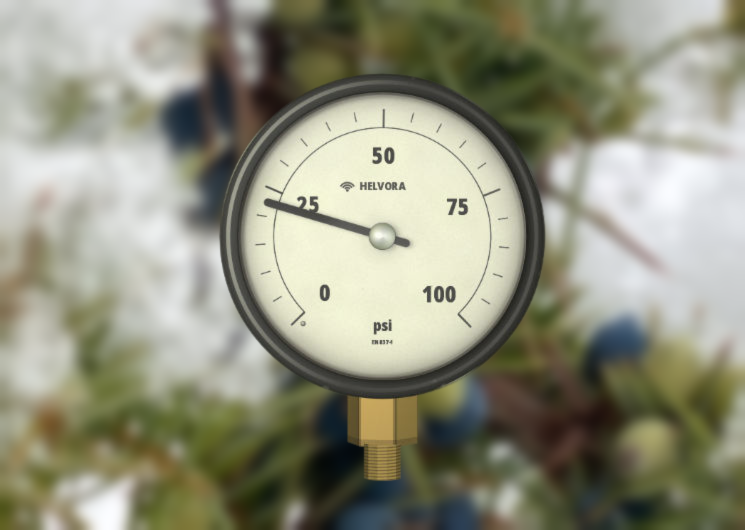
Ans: 22.5 psi
